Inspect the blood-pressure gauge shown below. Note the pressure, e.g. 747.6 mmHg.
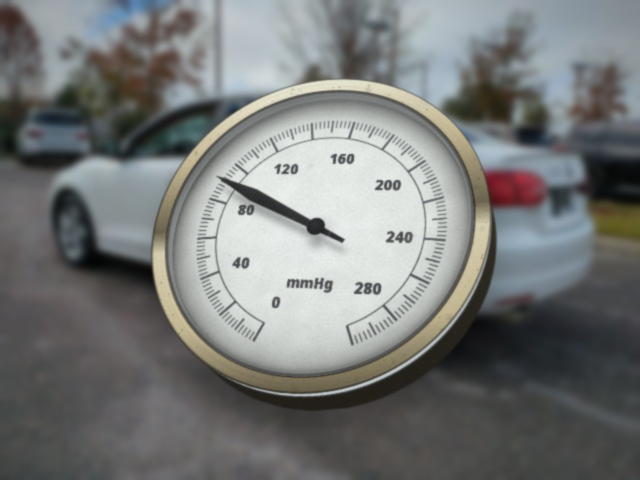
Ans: 90 mmHg
